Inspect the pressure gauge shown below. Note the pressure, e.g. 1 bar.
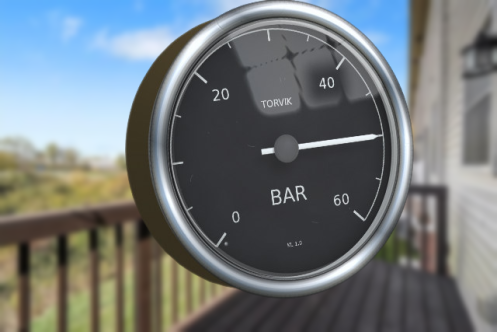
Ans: 50 bar
